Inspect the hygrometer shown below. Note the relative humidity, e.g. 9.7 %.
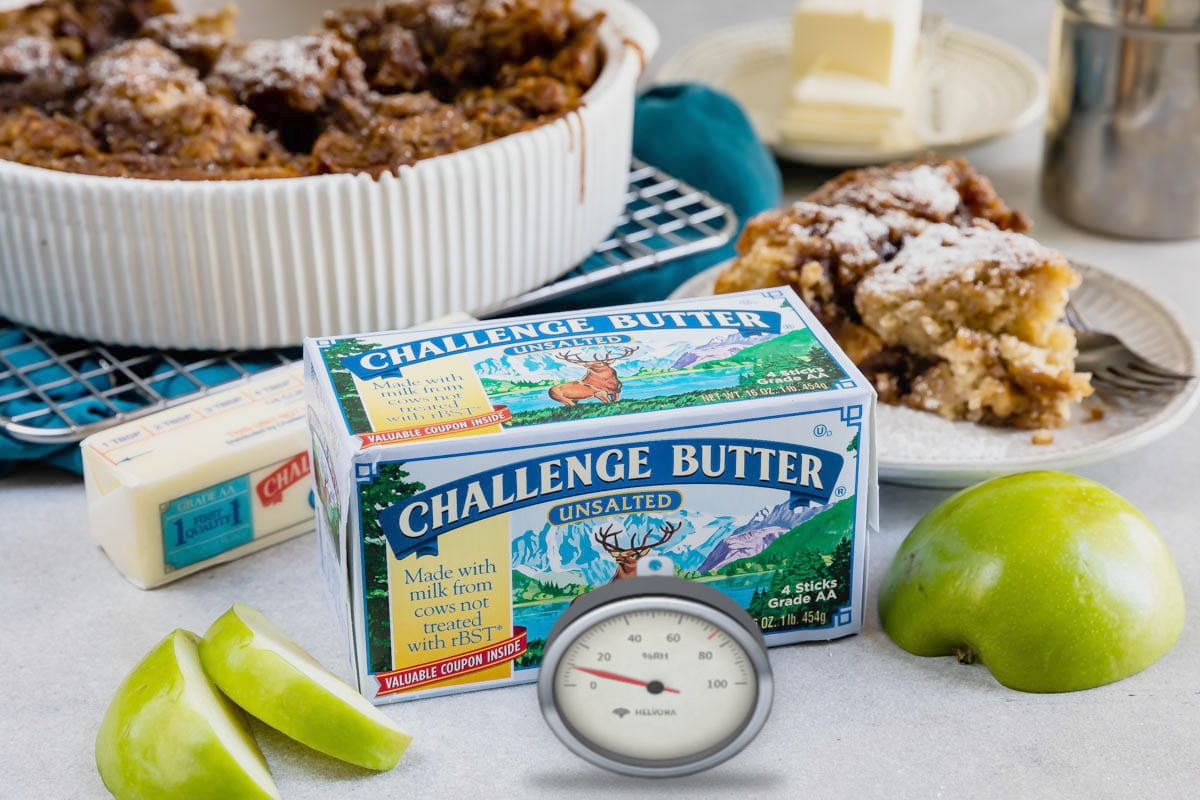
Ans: 10 %
